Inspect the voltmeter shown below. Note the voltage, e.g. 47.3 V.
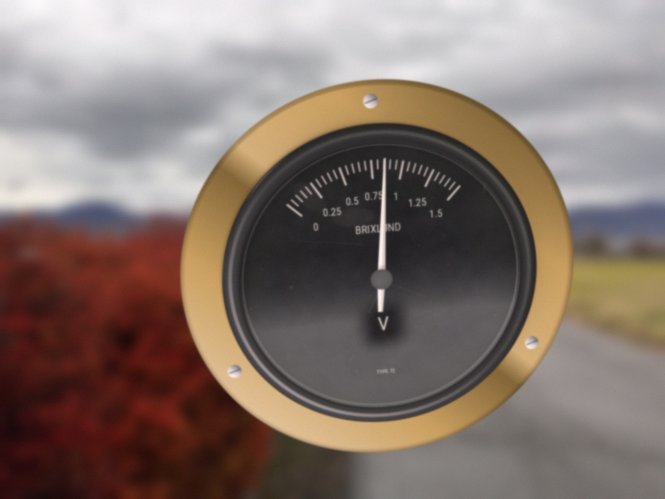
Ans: 0.85 V
